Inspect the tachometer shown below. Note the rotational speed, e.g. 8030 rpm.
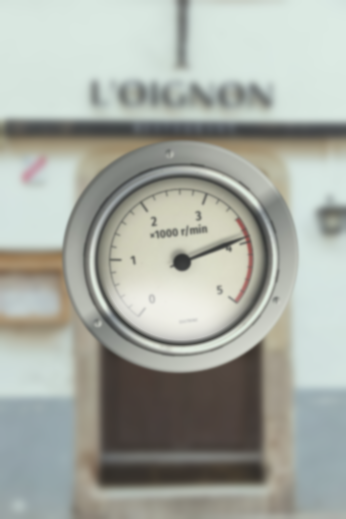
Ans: 3900 rpm
